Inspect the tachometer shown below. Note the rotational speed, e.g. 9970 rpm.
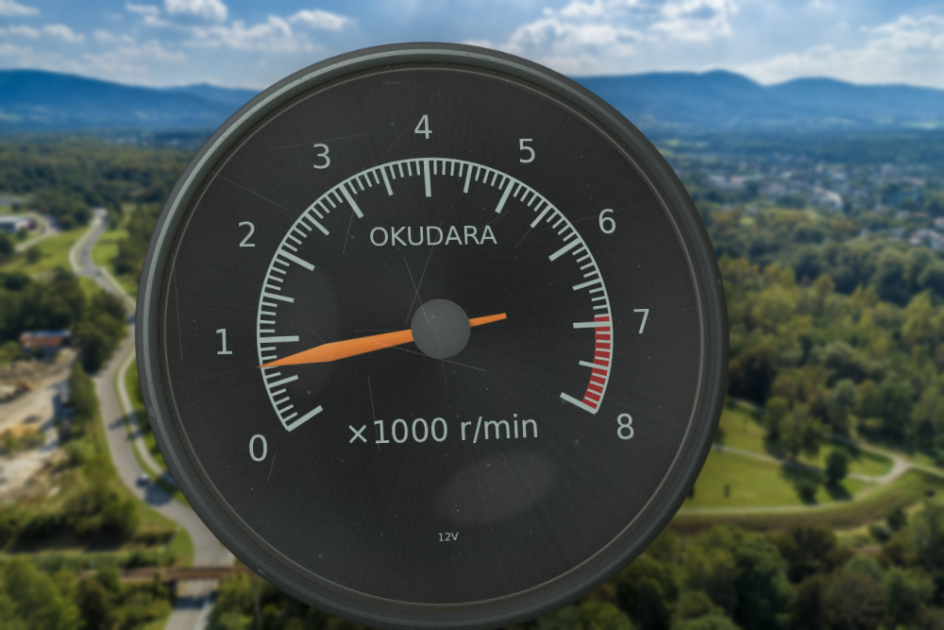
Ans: 700 rpm
